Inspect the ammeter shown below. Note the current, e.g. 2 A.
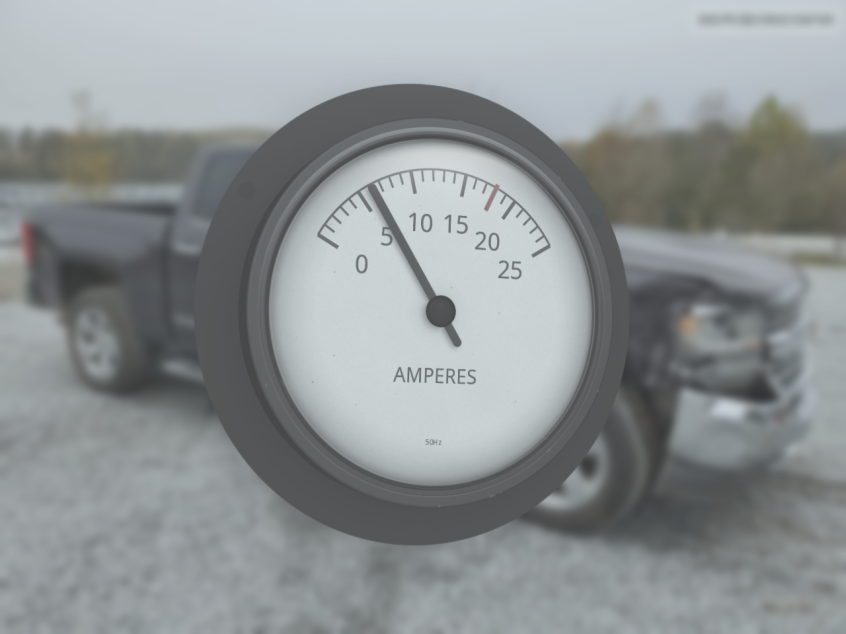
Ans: 6 A
